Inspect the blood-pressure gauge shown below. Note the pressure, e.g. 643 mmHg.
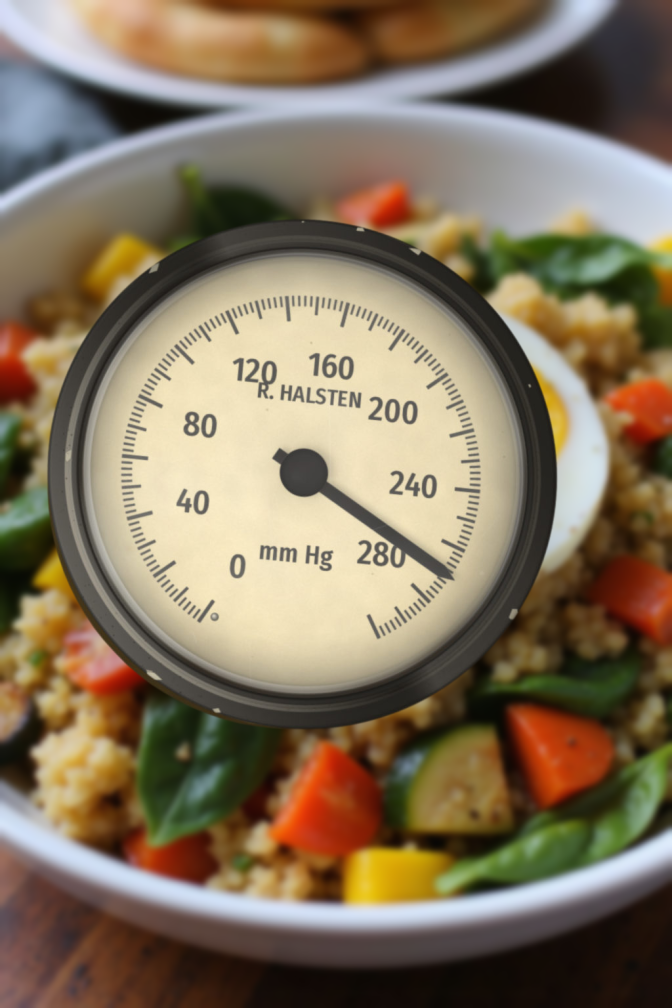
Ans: 270 mmHg
